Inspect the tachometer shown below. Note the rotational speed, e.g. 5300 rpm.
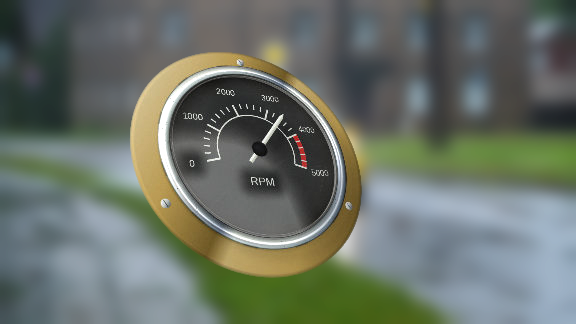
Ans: 3400 rpm
